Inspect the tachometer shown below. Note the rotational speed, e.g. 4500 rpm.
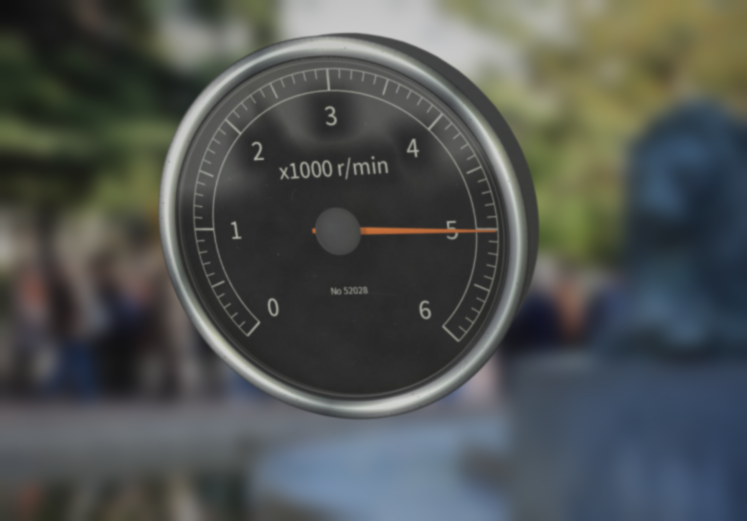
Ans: 5000 rpm
